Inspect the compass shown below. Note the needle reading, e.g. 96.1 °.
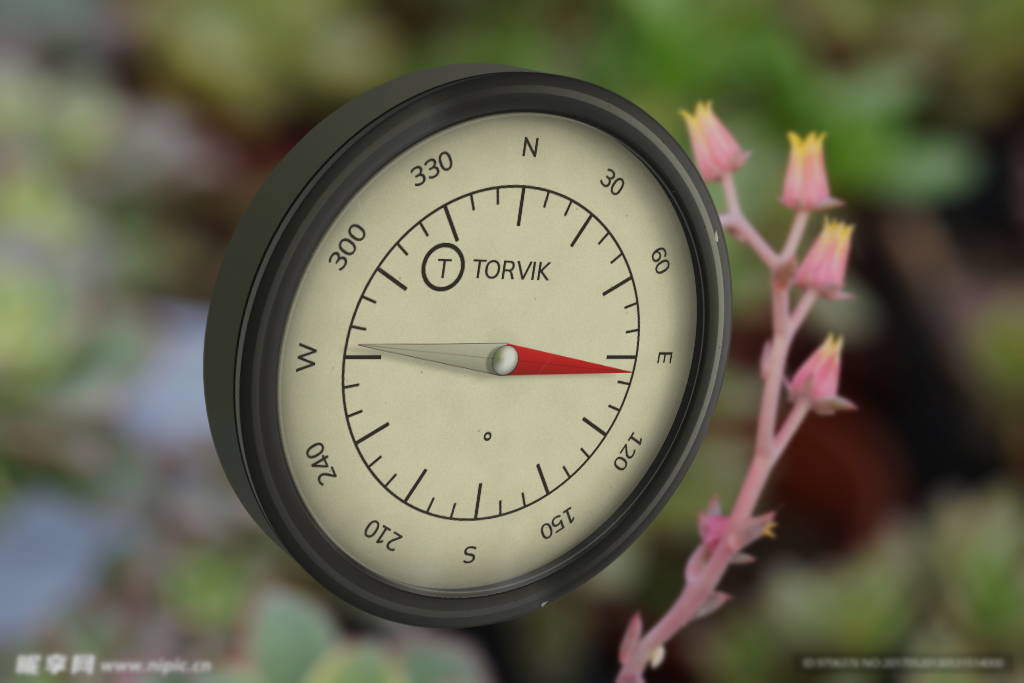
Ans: 95 °
